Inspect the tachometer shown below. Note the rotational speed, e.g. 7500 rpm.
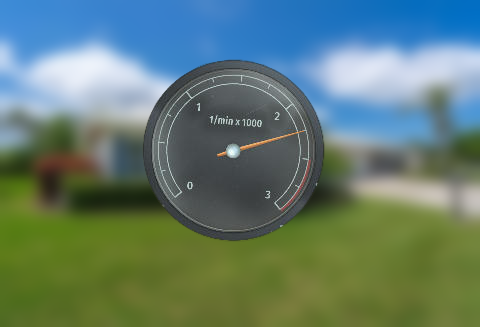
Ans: 2250 rpm
